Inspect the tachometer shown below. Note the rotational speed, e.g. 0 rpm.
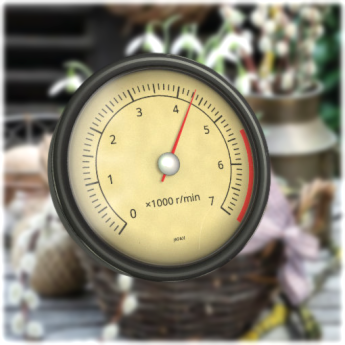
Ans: 4300 rpm
